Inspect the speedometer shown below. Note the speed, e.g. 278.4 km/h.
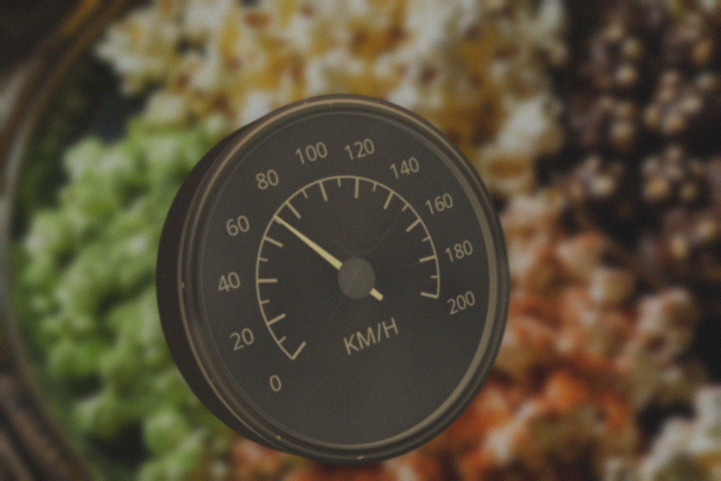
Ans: 70 km/h
